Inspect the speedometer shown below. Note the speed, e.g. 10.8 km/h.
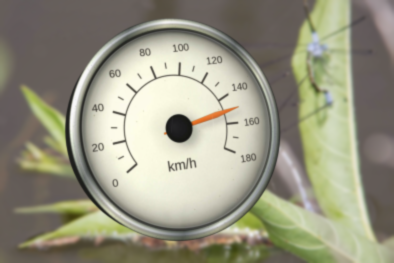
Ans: 150 km/h
